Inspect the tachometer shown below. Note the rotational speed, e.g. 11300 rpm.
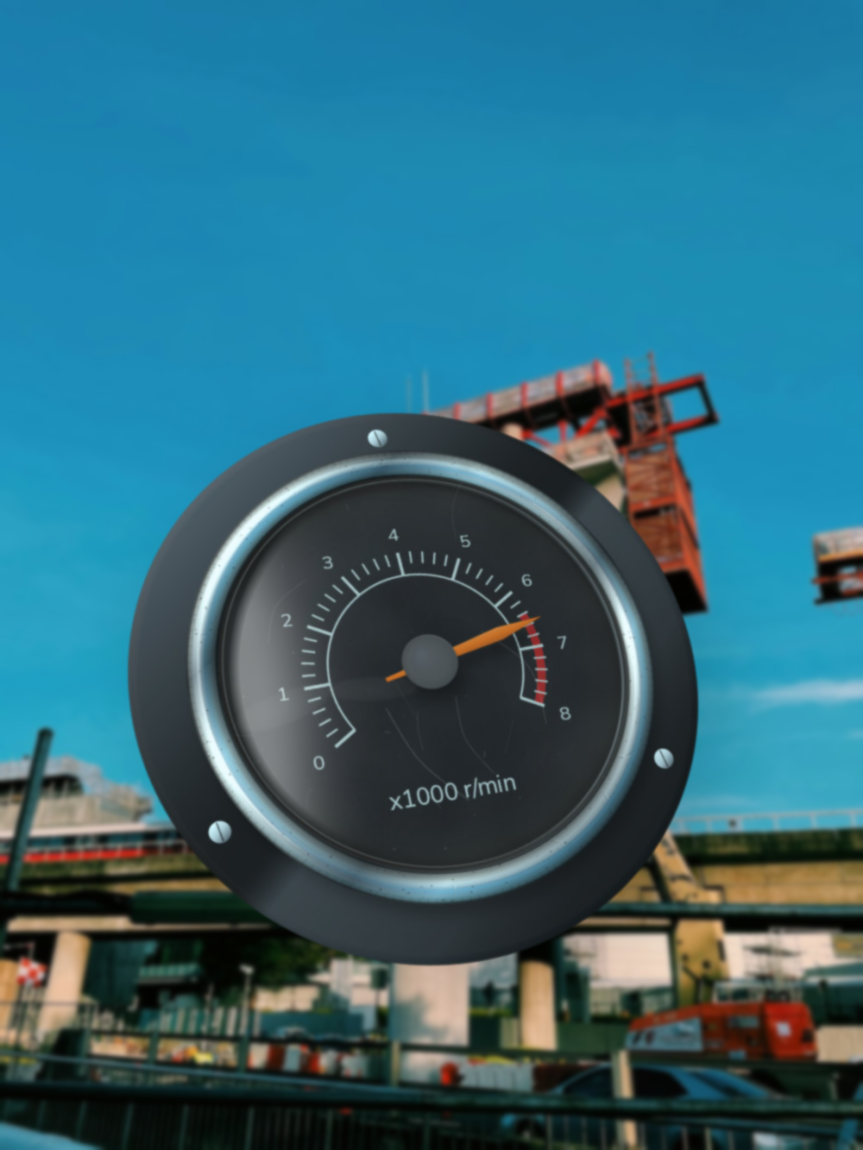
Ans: 6600 rpm
